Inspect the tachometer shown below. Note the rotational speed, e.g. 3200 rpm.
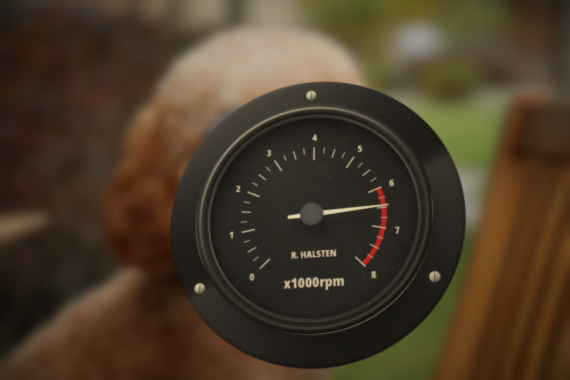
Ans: 6500 rpm
